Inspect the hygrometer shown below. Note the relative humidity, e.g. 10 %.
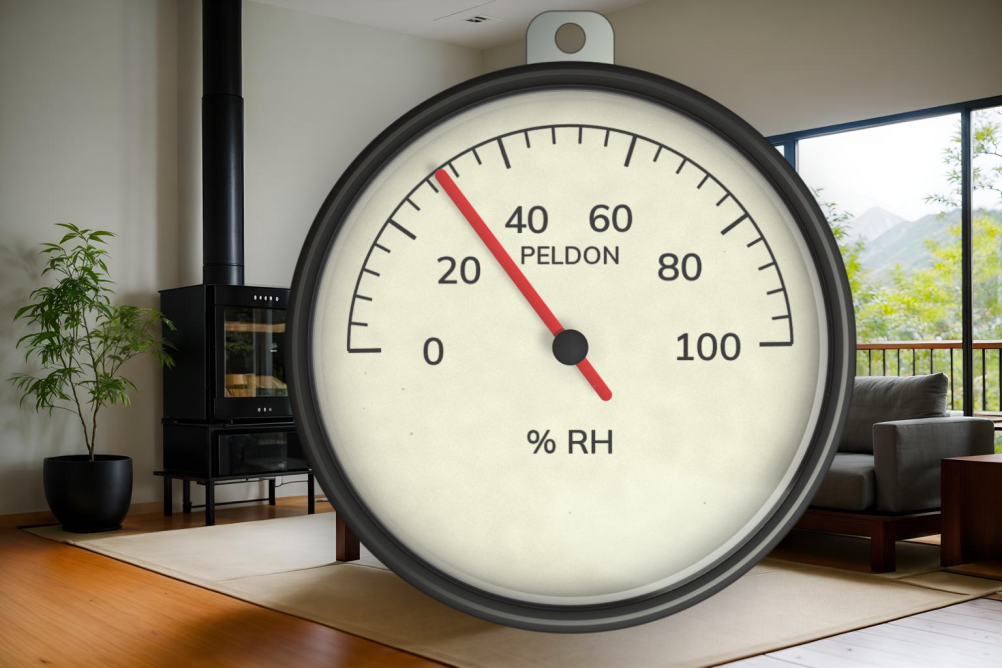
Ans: 30 %
